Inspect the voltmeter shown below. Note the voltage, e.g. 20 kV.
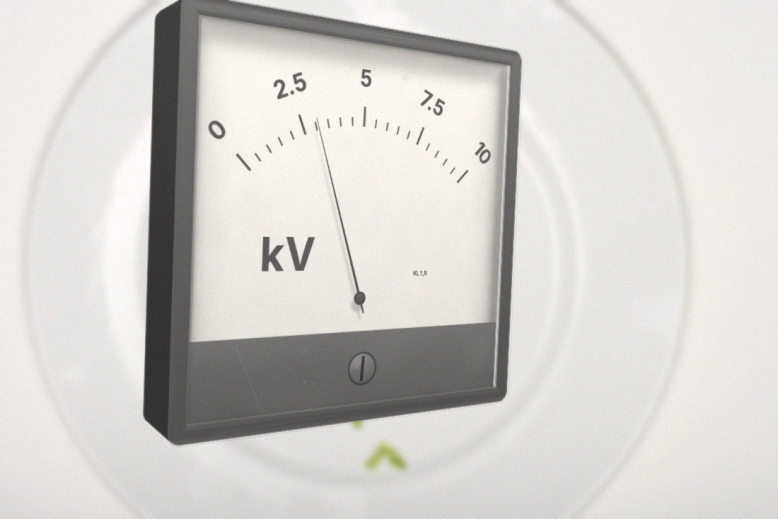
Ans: 3 kV
